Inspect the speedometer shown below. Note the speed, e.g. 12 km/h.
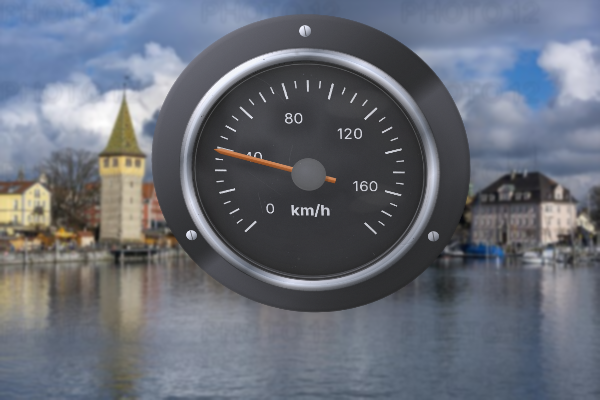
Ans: 40 km/h
